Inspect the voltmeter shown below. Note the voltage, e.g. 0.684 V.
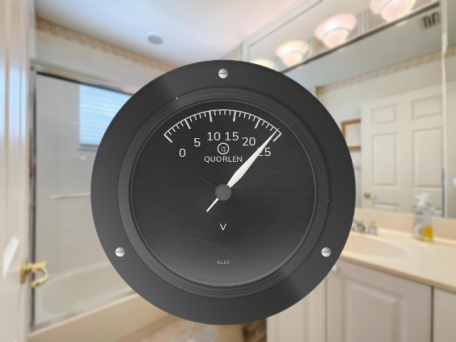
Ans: 24 V
